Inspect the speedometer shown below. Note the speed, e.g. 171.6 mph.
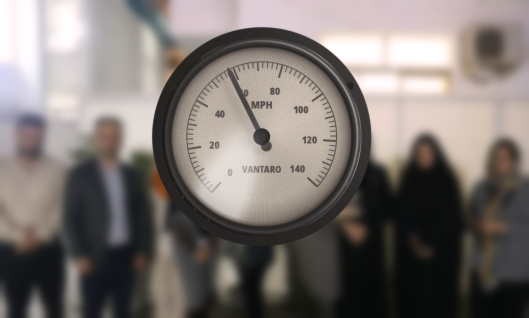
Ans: 58 mph
